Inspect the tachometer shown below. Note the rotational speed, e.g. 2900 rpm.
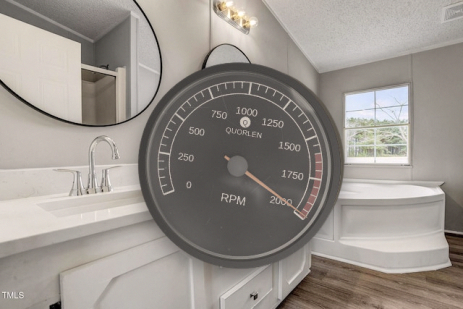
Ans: 1975 rpm
